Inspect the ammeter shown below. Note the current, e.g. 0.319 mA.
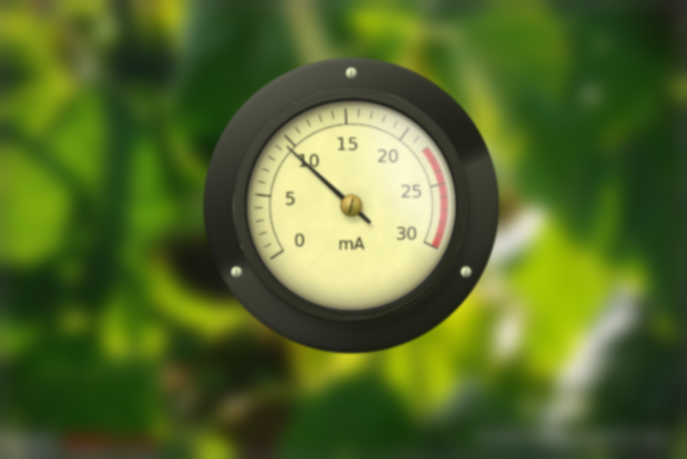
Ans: 9.5 mA
